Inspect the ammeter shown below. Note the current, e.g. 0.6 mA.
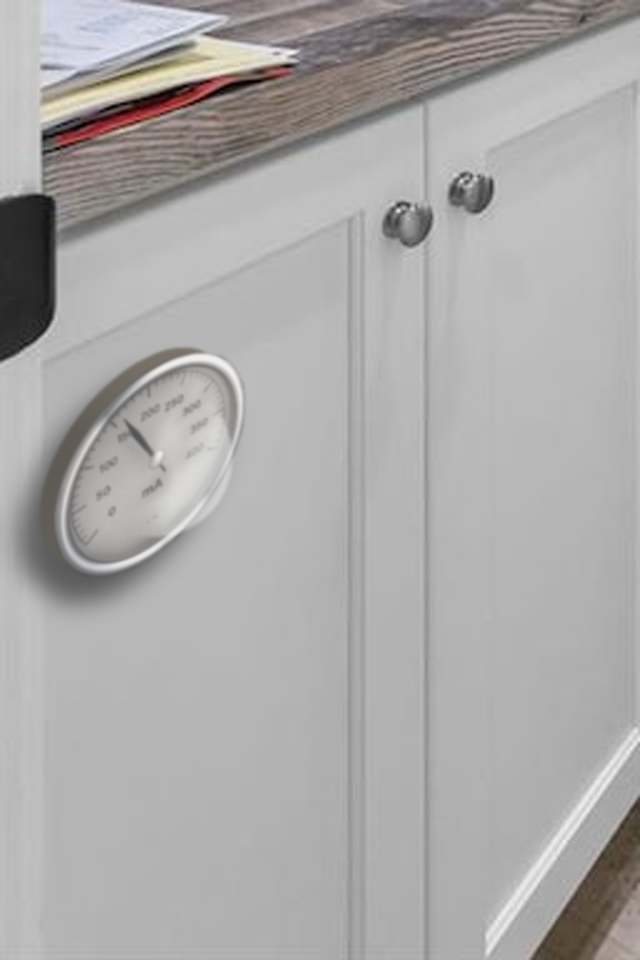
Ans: 160 mA
